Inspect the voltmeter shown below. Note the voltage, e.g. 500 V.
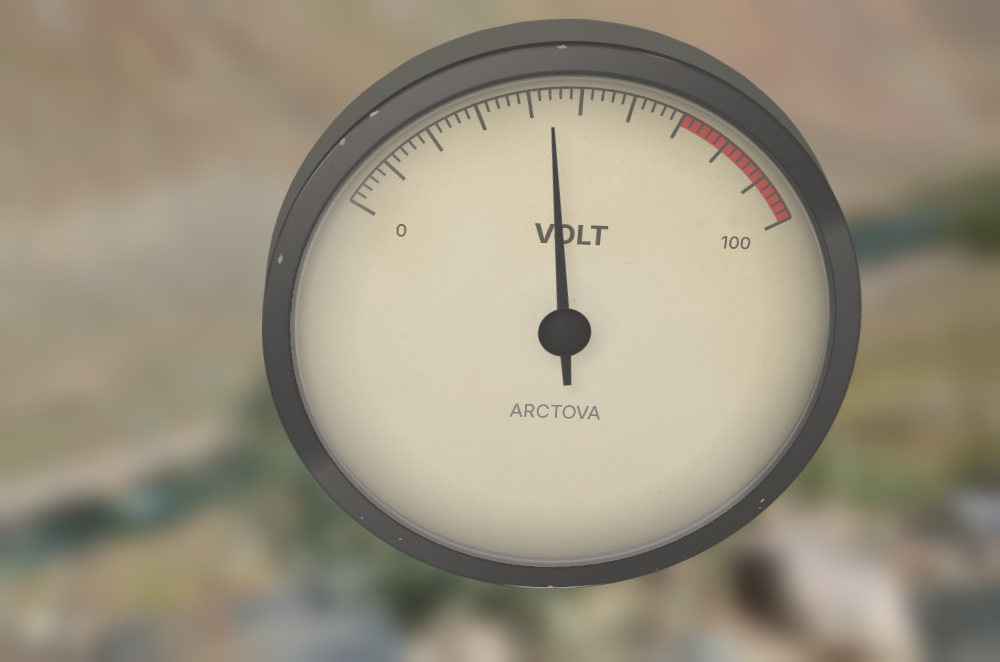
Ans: 44 V
